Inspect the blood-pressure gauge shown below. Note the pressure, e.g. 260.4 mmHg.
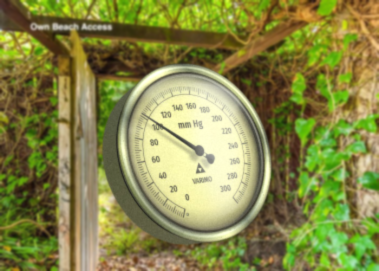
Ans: 100 mmHg
